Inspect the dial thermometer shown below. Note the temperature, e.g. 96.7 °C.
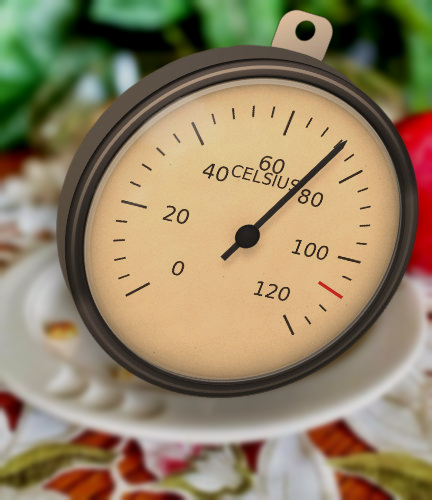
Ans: 72 °C
